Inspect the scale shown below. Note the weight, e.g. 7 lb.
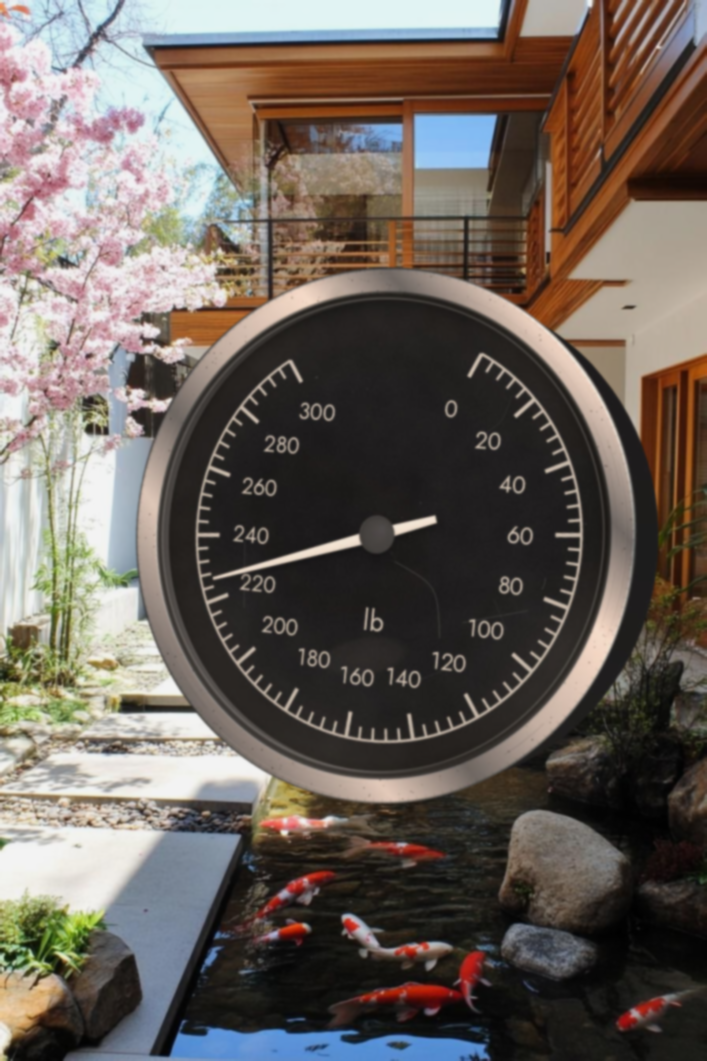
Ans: 226 lb
